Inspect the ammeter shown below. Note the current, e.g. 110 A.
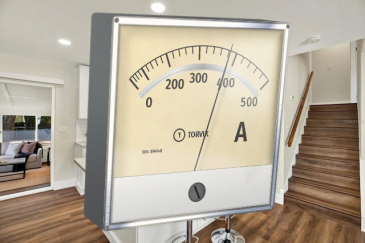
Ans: 380 A
